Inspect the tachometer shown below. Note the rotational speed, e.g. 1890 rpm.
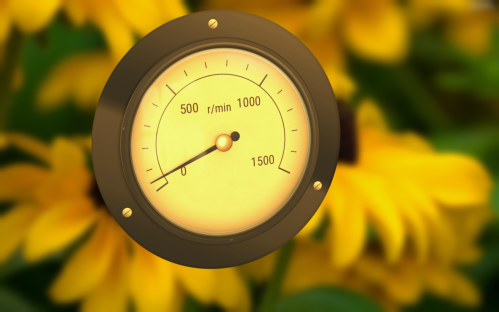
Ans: 50 rpm
